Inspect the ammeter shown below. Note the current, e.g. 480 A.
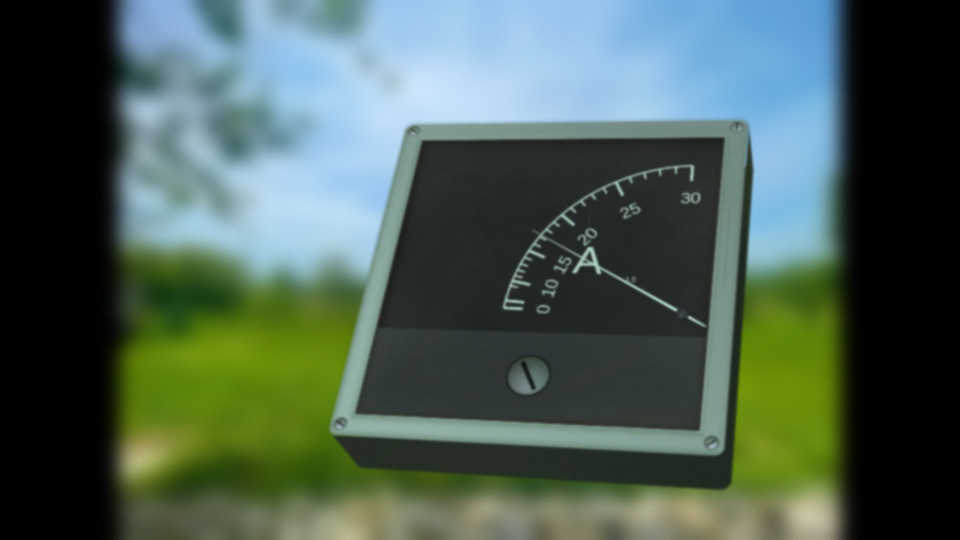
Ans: 17 A
